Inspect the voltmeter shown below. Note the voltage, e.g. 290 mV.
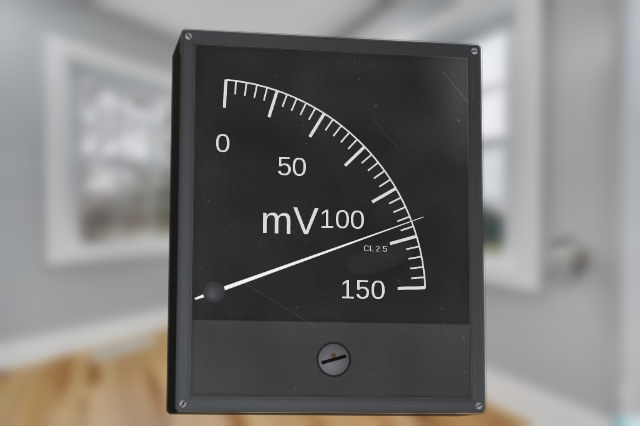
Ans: 117.5 mV
